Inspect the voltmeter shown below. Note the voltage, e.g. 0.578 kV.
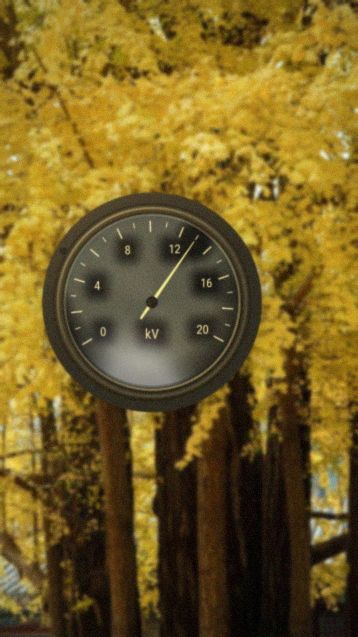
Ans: 13 kV
